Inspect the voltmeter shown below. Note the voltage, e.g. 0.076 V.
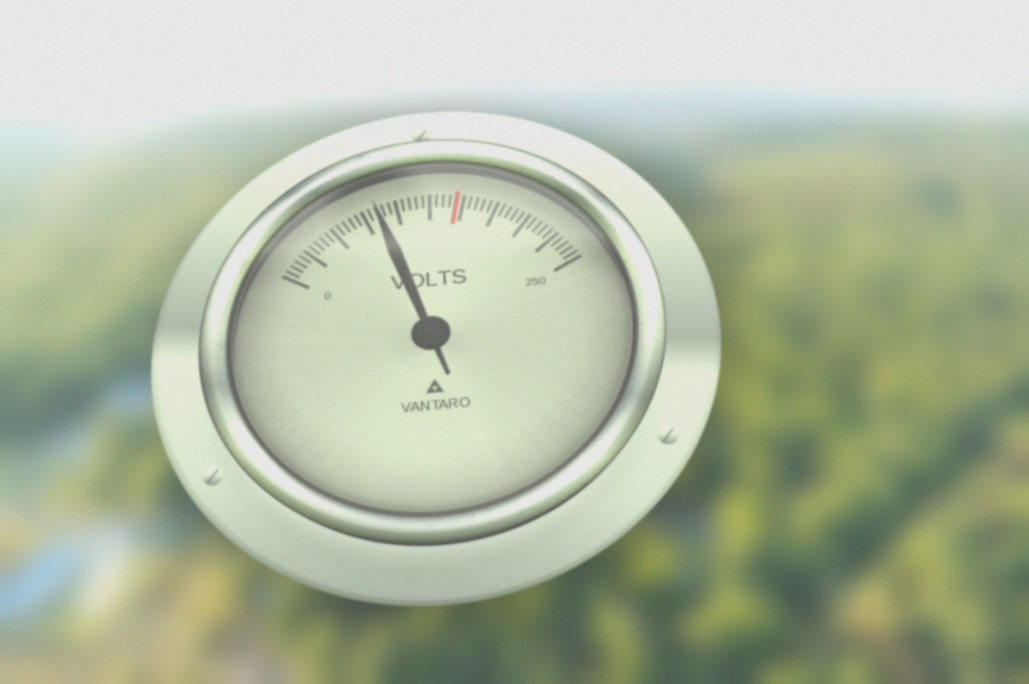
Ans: 85 V
